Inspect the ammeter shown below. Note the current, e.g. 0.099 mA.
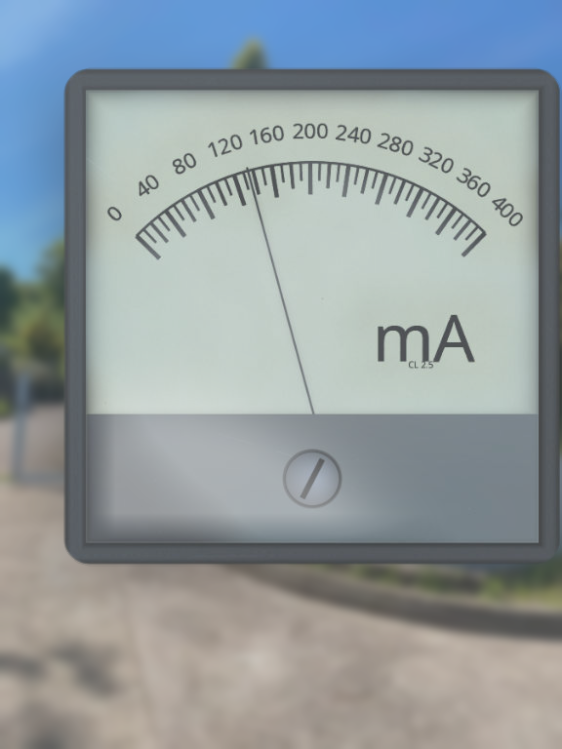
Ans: 135 mA
